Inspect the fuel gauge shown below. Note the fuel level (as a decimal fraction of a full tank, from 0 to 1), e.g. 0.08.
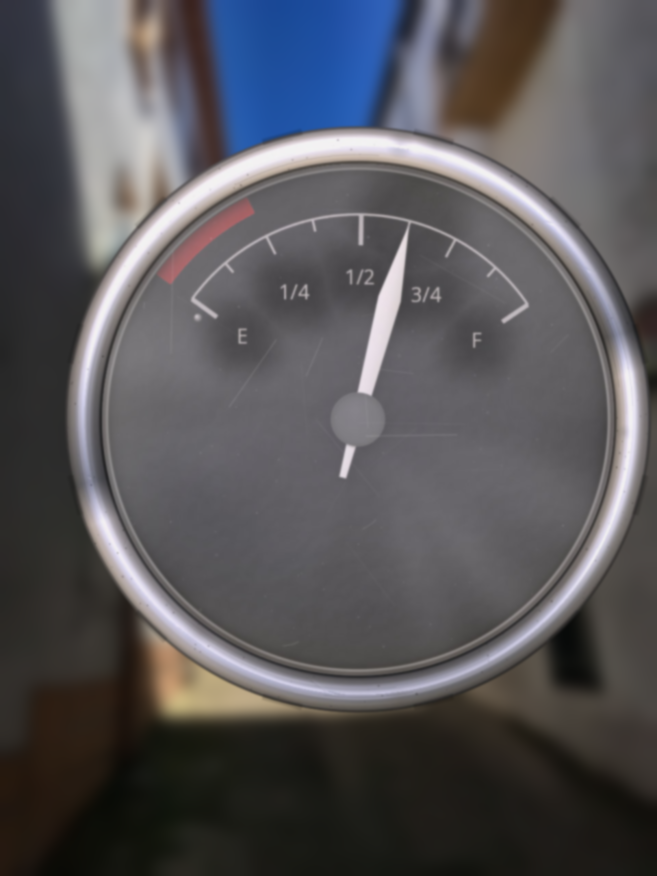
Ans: 0.625
